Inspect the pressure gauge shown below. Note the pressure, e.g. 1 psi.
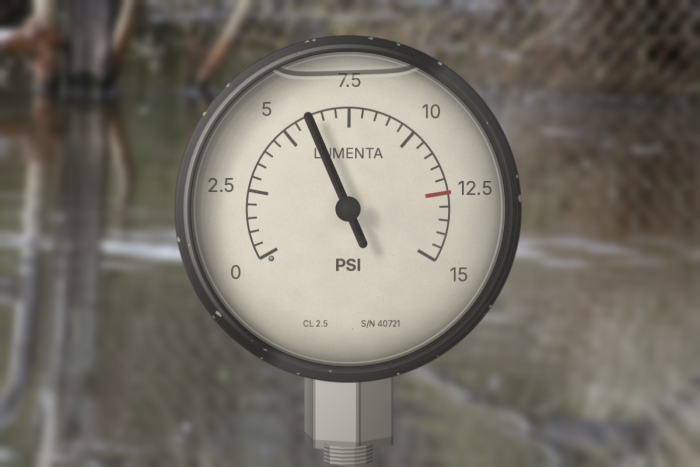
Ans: 6 psi
